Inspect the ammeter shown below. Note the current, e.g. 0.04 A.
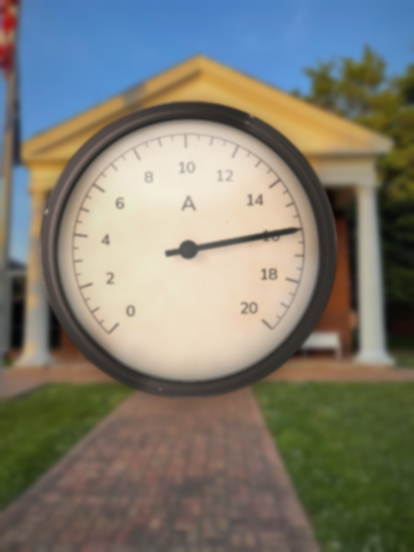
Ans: 16 A
